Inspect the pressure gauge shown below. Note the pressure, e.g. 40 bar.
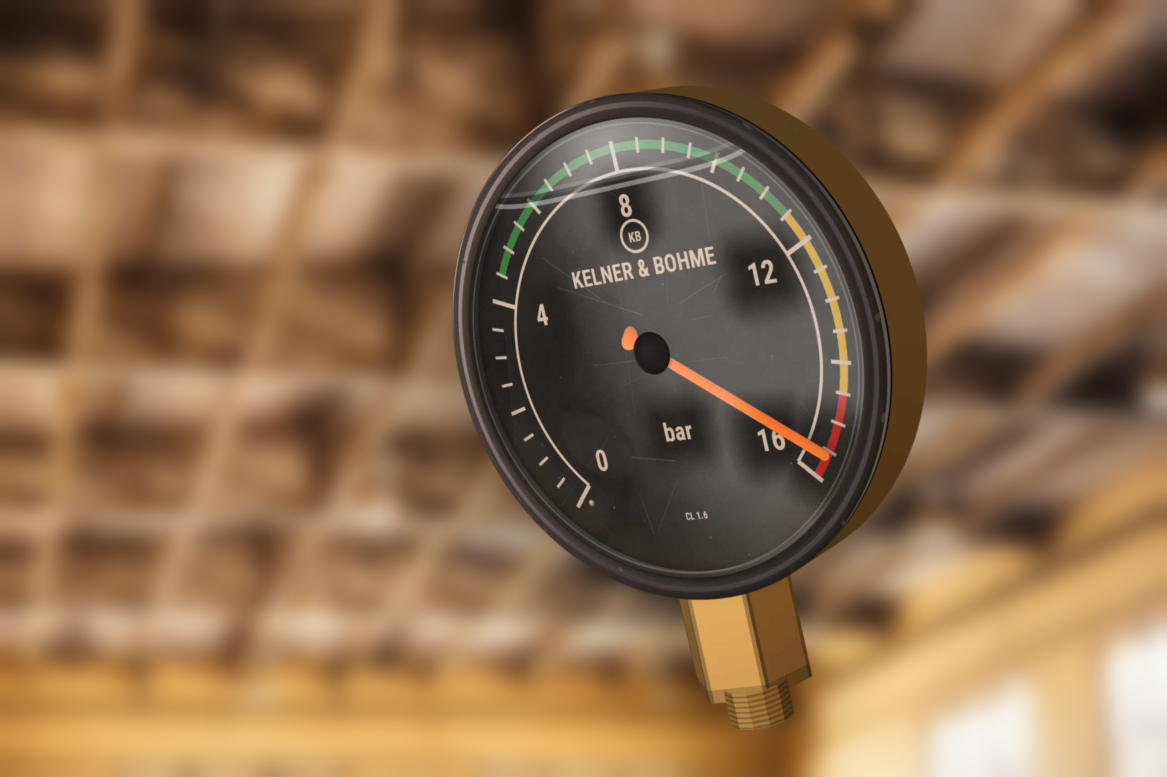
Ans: 15.5 bar
